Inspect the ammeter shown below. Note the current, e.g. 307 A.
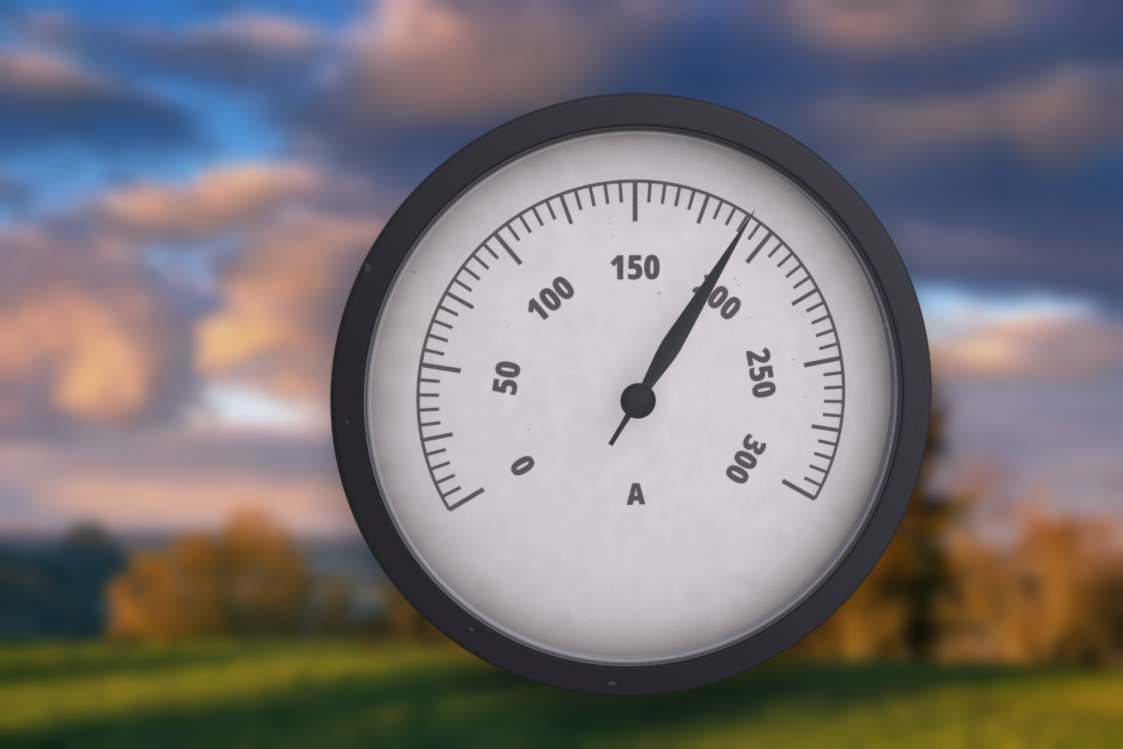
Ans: 190 A
